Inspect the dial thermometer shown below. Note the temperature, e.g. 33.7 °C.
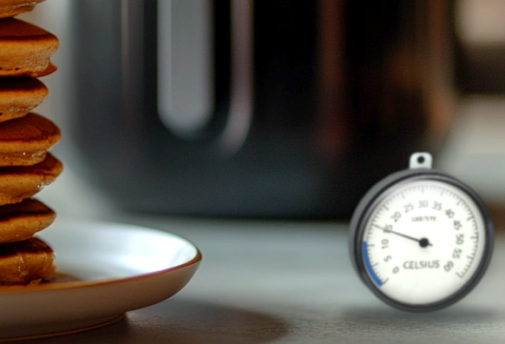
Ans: 15 °C
